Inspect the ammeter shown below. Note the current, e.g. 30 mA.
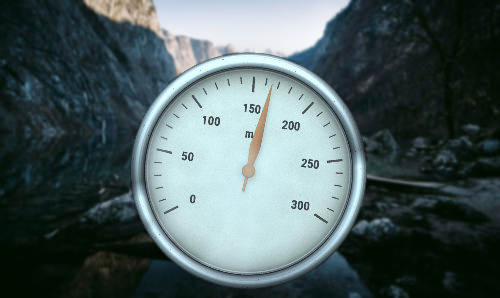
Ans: 165 mA
